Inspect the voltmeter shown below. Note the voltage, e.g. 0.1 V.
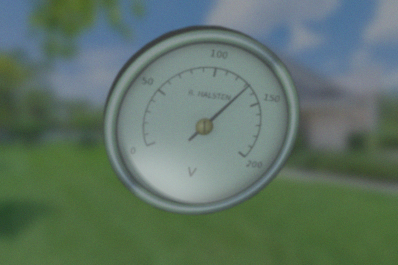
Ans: 130 V
